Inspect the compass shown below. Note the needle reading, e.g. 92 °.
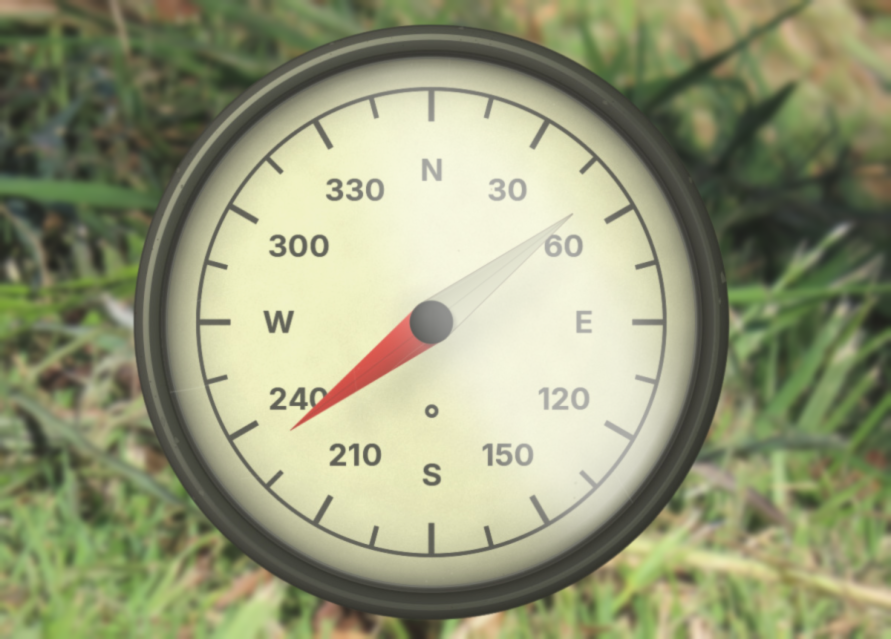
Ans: 232.5 °
